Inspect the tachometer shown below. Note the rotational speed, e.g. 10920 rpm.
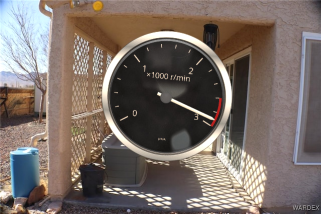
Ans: 2900 rpm
